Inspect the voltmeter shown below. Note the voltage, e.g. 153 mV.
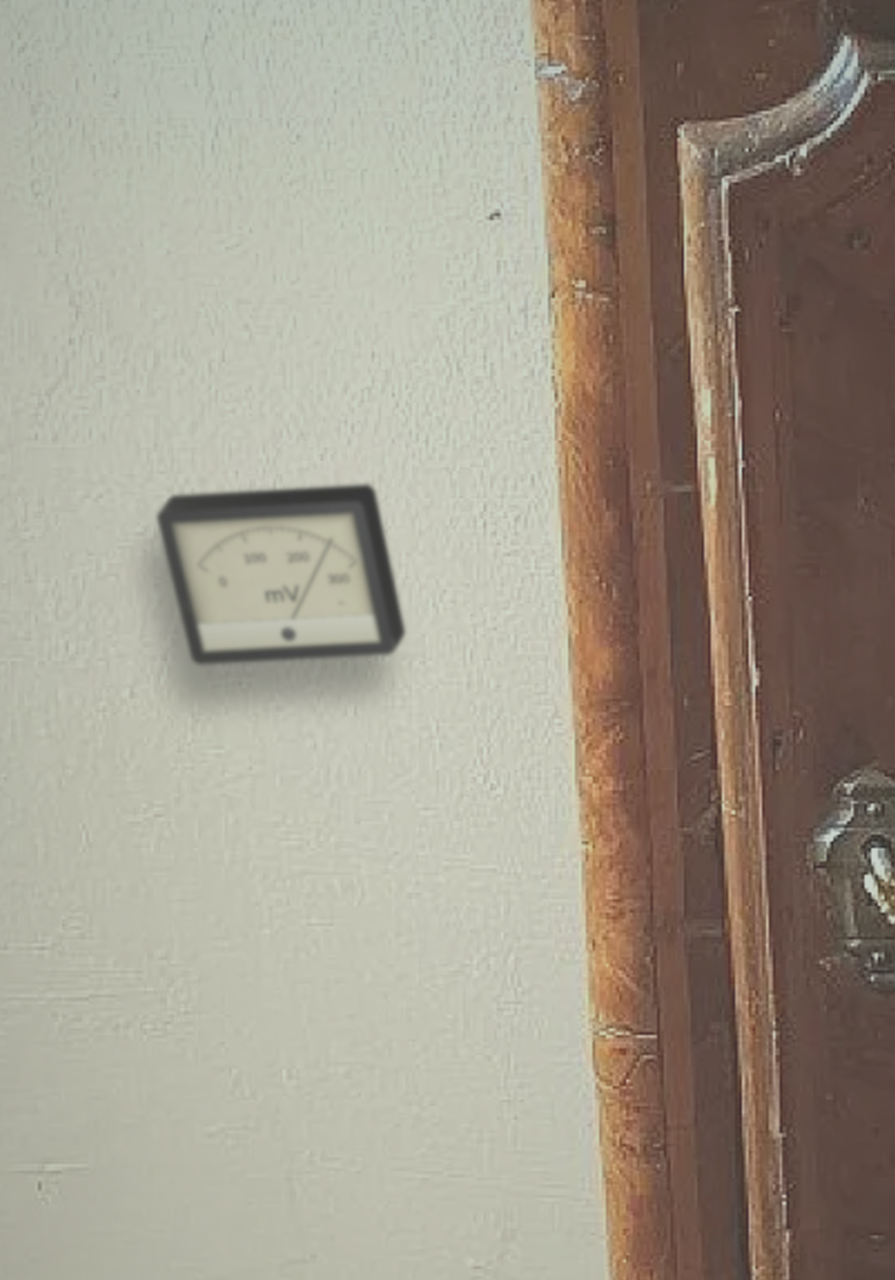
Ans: 250 mV
